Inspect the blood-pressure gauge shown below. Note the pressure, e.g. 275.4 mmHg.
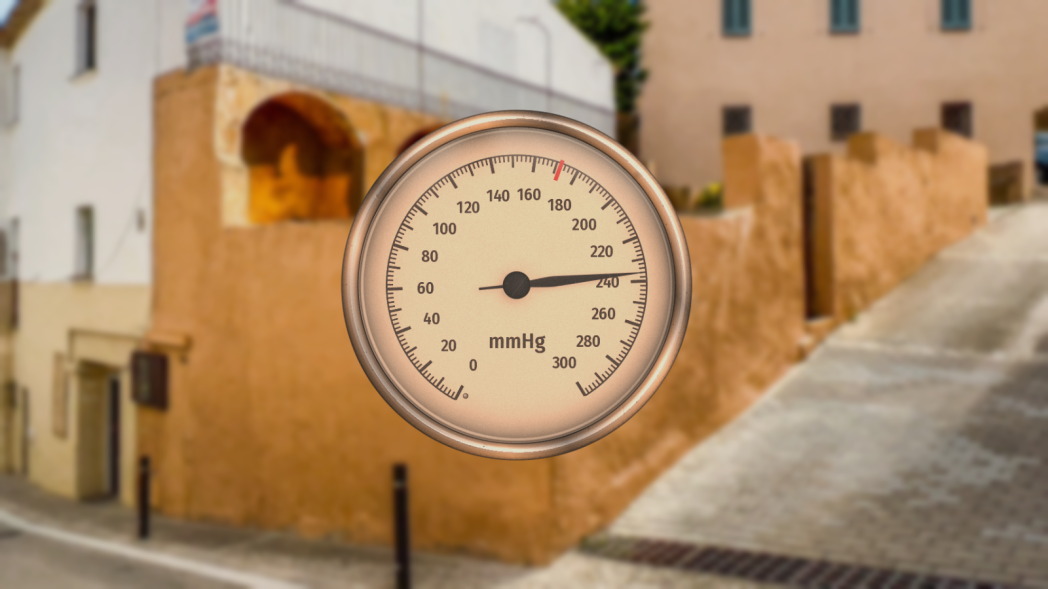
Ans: 236 mmHg
